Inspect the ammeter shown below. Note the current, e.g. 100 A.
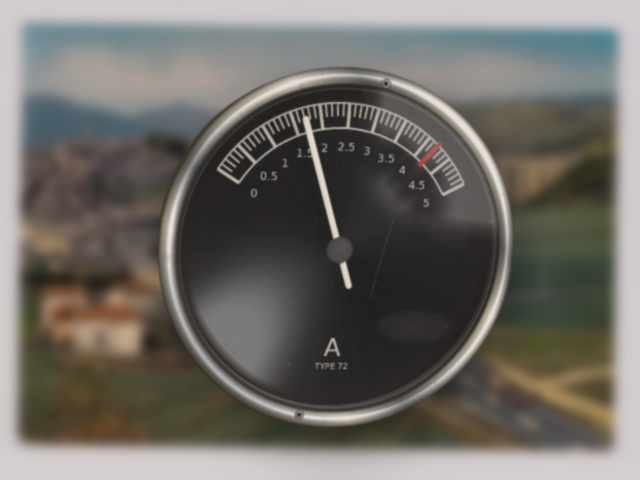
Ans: 1.7 A
